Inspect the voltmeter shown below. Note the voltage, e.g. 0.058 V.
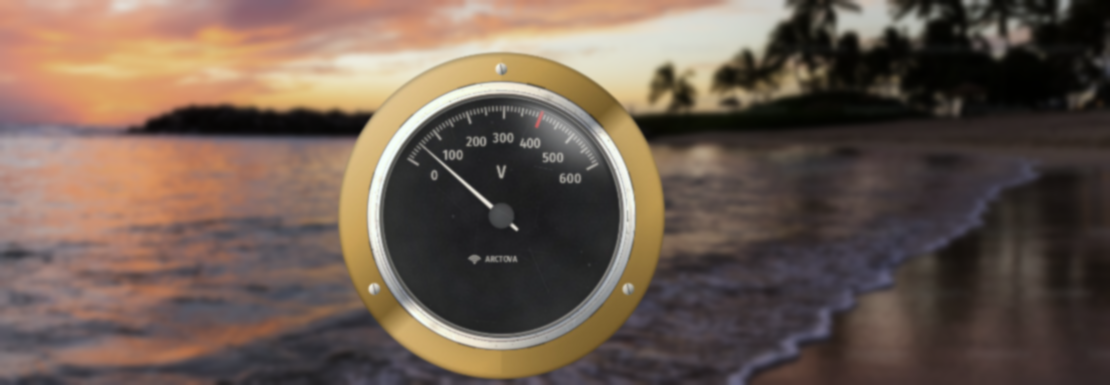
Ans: 50 V
